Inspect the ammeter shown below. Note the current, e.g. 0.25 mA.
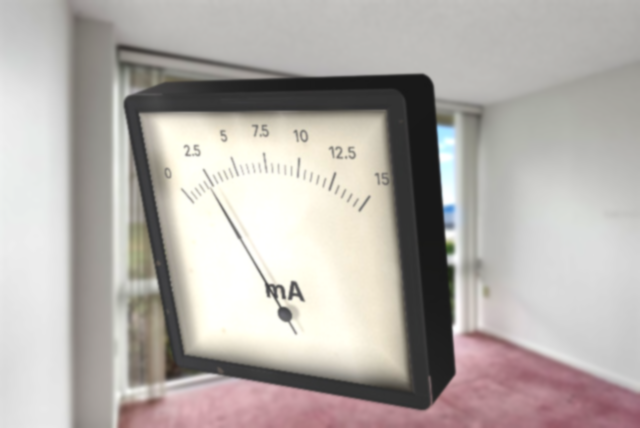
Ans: 2.5 mA
